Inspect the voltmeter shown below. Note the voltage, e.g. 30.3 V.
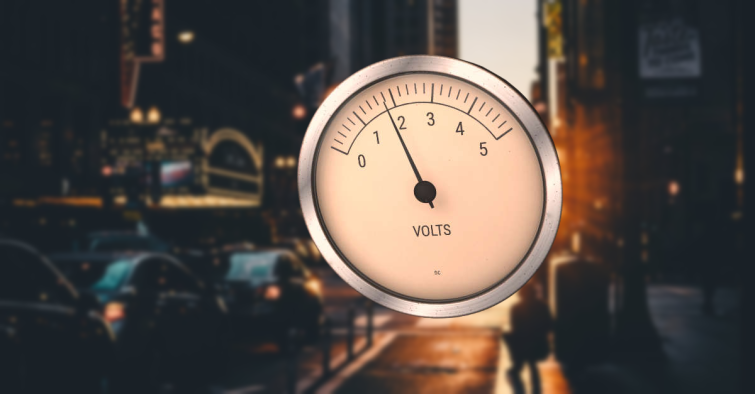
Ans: 1.8 V
